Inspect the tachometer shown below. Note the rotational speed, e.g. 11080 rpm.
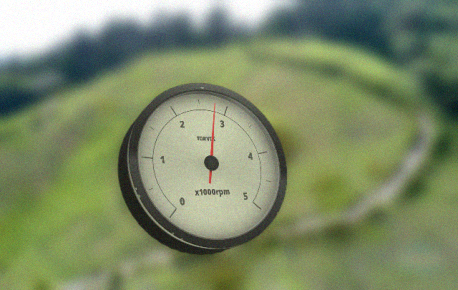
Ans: 2750 rpm
